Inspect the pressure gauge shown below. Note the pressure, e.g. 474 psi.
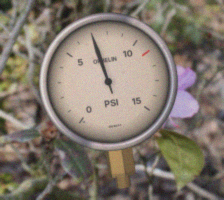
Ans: 7 psi
